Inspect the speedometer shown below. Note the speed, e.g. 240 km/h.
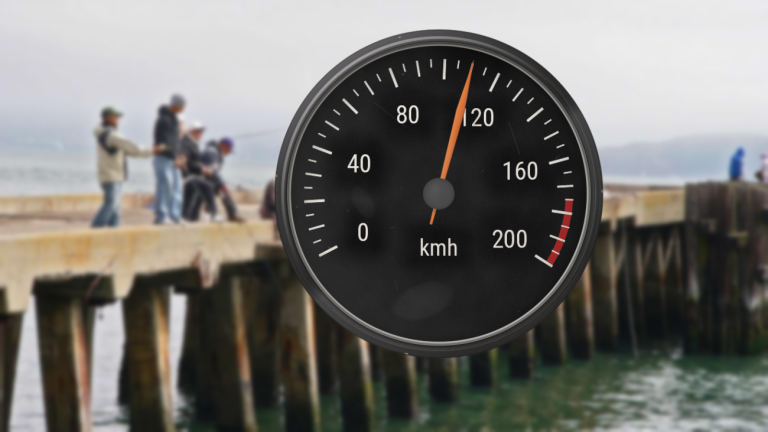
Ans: 110 km/h
